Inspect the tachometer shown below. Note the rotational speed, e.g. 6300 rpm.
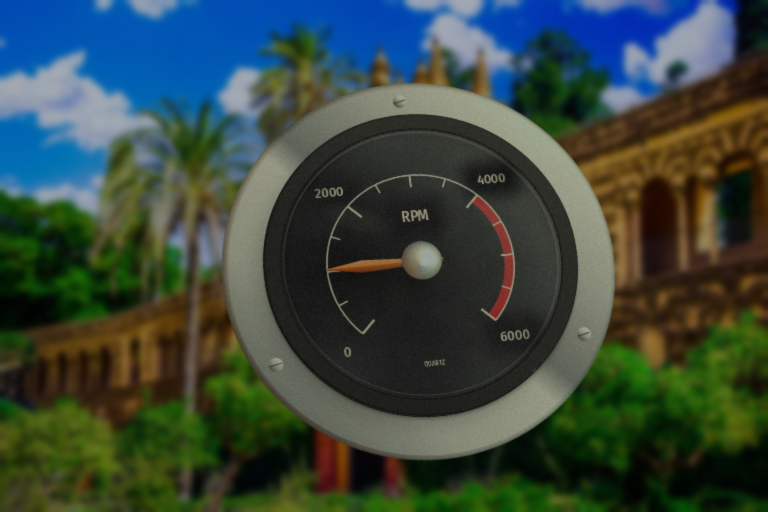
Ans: 1000 rpm
